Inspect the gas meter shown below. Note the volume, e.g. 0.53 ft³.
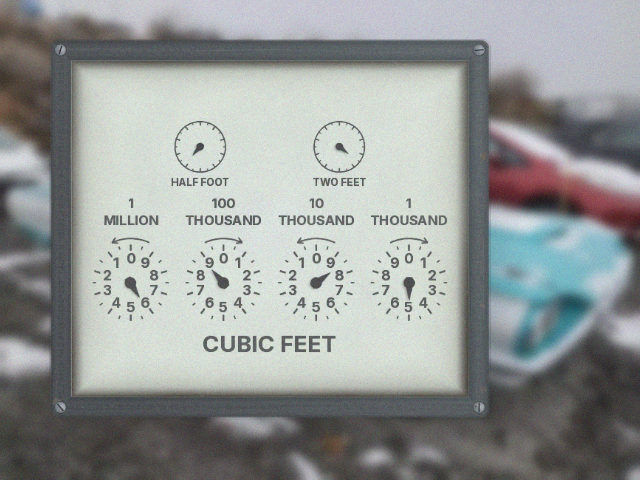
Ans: 588500 ft³
